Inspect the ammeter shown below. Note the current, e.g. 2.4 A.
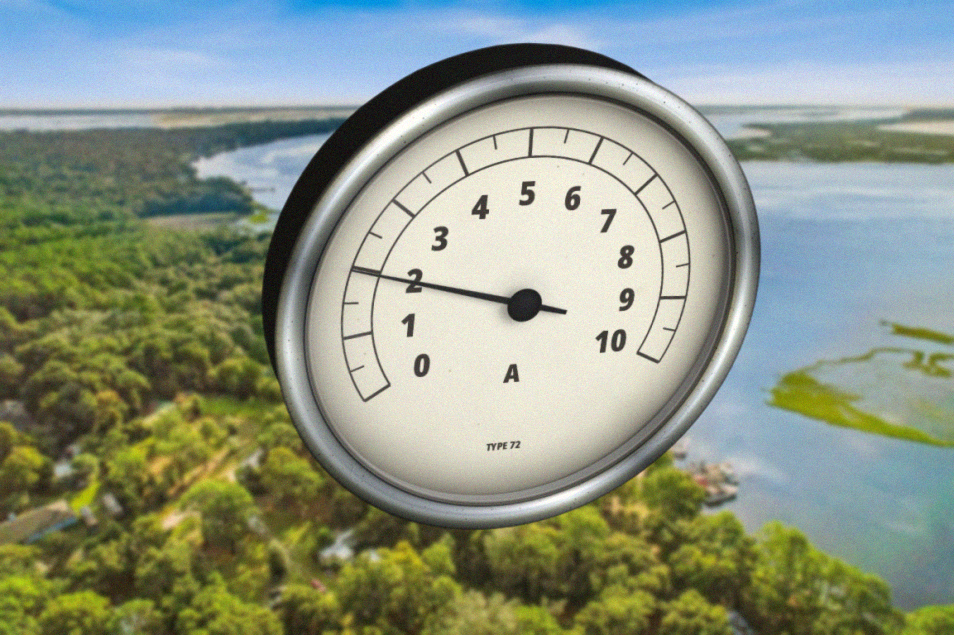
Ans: 2 A
